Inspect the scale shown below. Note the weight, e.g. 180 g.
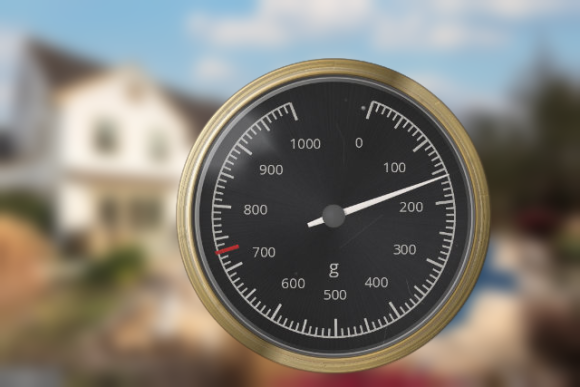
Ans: 160 g
